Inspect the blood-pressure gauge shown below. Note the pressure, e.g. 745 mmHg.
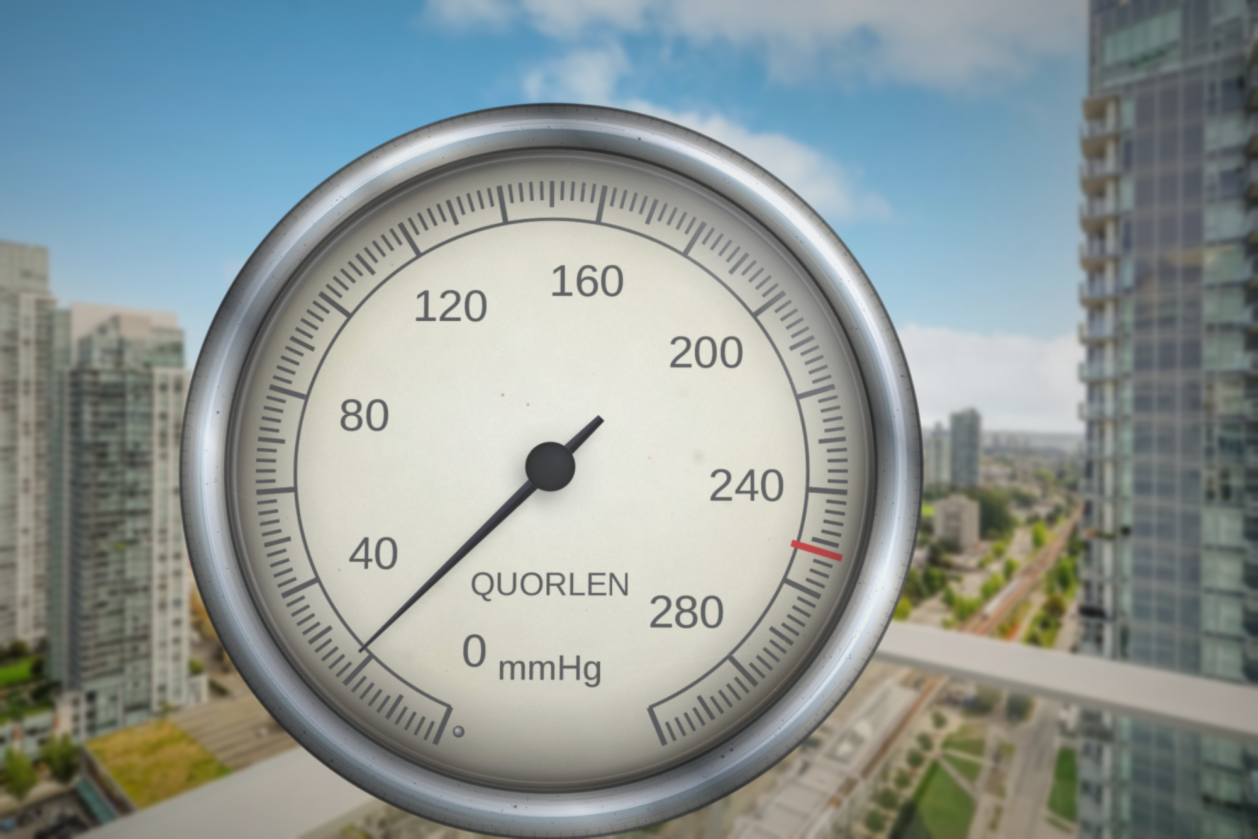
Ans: 22 mmHg
